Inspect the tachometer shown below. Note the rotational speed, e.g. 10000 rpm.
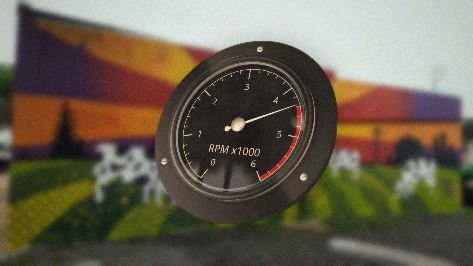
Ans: 4400 rpm
